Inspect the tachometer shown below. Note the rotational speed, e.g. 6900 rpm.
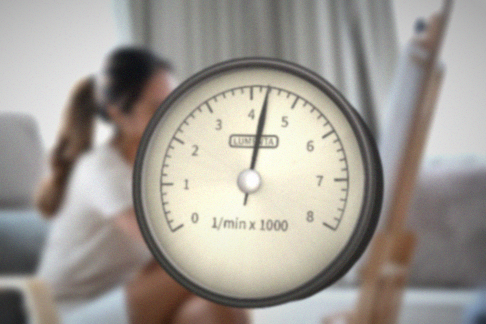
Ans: 4400 rpm
